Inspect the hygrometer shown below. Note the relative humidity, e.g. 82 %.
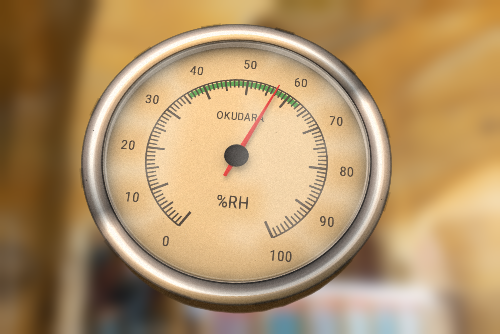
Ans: 57 %
